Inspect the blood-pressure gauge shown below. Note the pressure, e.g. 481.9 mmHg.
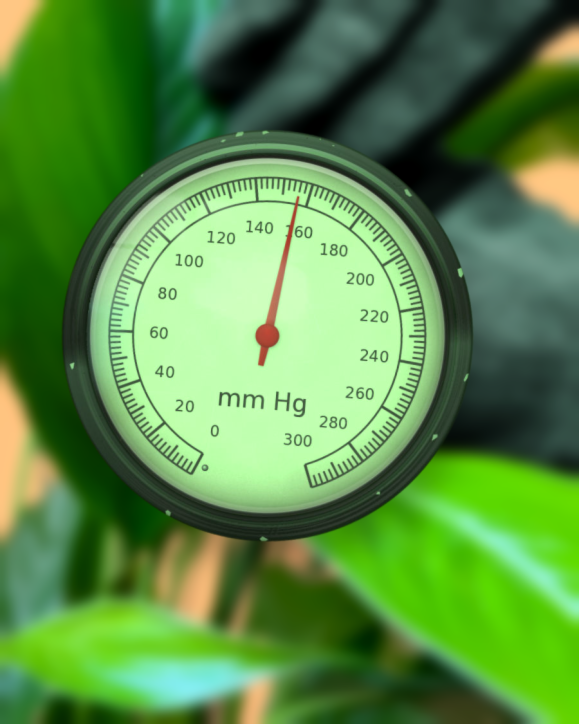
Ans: 156 mmHg
